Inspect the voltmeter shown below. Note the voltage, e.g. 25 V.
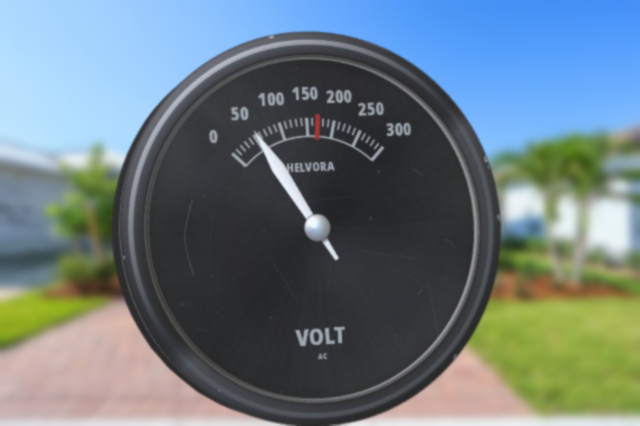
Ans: 50 V
